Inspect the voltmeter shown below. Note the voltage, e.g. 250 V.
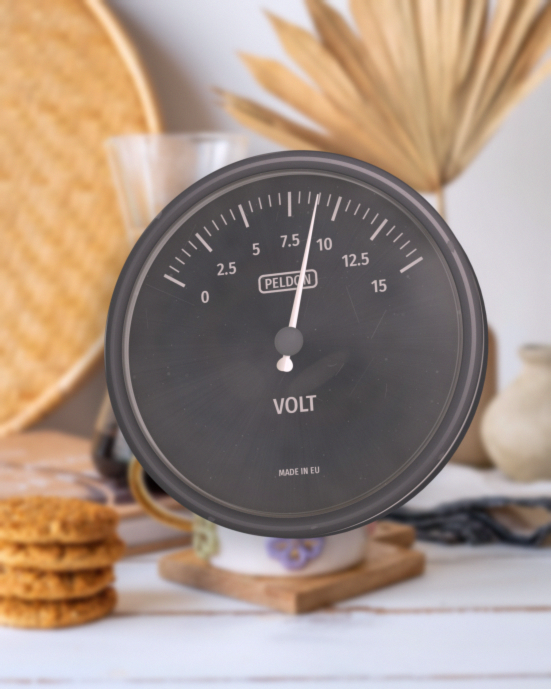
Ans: 9 V
